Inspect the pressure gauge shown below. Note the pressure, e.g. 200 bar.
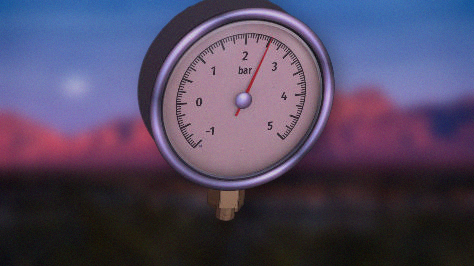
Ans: 2.5 bar
